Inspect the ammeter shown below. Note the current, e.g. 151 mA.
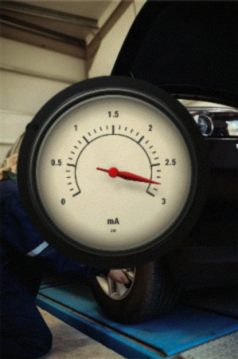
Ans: 2.8 mA
